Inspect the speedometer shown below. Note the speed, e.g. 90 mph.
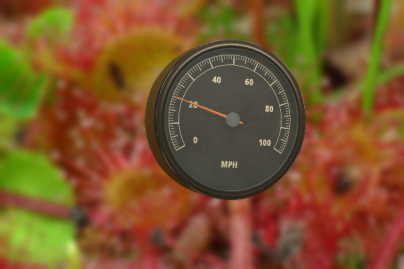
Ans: 20 mph
